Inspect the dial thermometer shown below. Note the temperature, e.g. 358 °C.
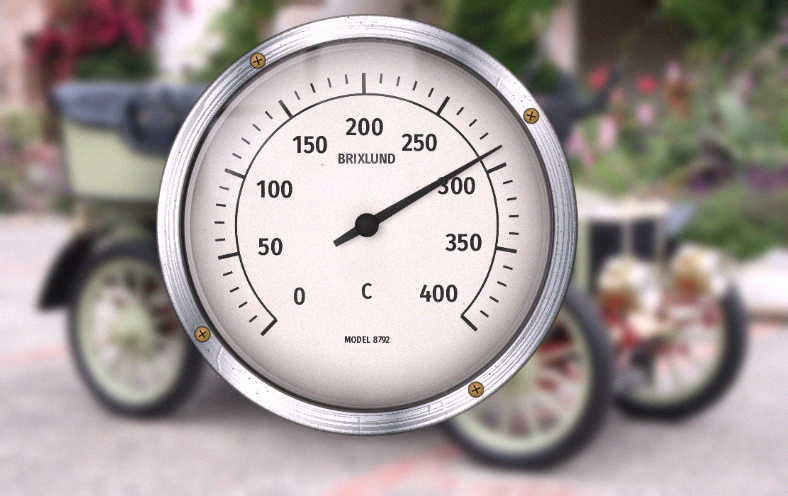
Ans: 290 °C
